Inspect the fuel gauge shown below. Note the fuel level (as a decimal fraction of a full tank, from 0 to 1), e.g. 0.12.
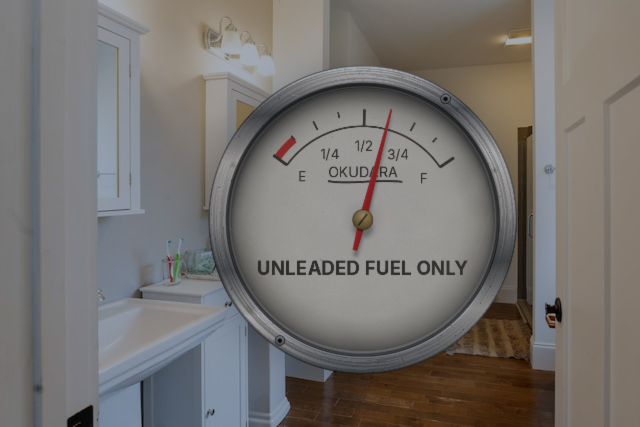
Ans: 0.625
